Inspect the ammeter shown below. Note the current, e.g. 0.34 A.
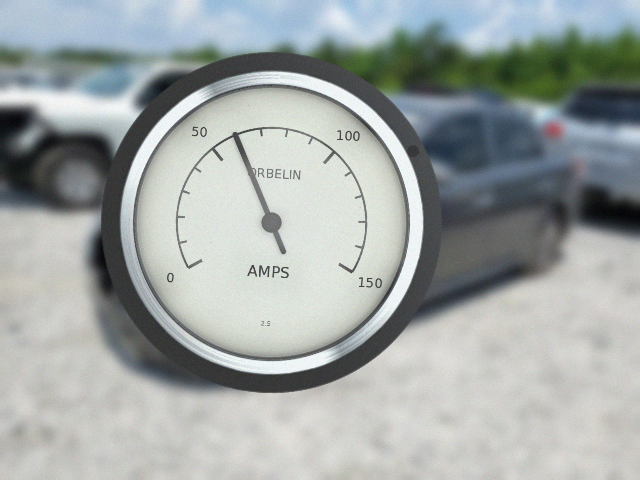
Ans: 60 A
